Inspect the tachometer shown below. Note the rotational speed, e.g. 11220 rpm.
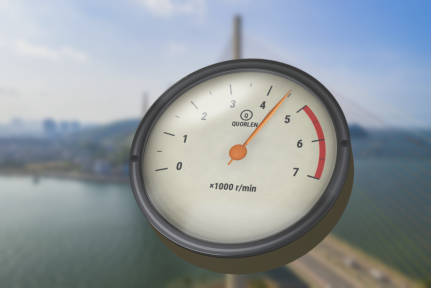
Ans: 4500 rpm
